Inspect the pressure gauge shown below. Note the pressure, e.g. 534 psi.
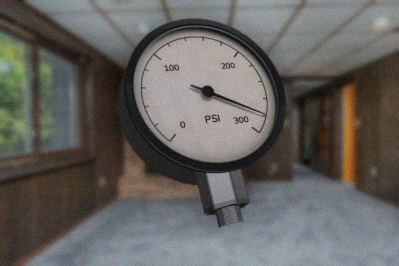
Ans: 280 psi
